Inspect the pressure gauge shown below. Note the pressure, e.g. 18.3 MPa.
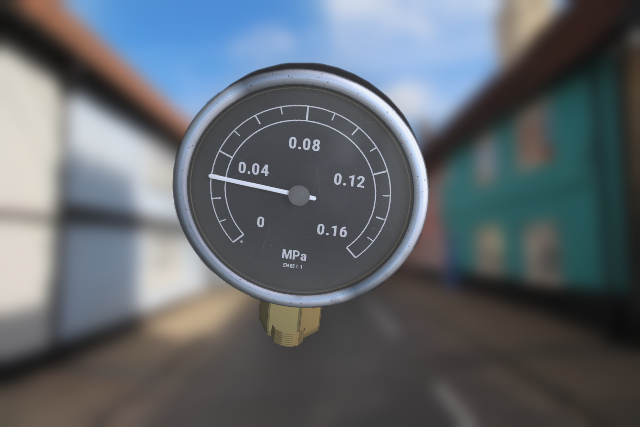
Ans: 0.03 MPa
